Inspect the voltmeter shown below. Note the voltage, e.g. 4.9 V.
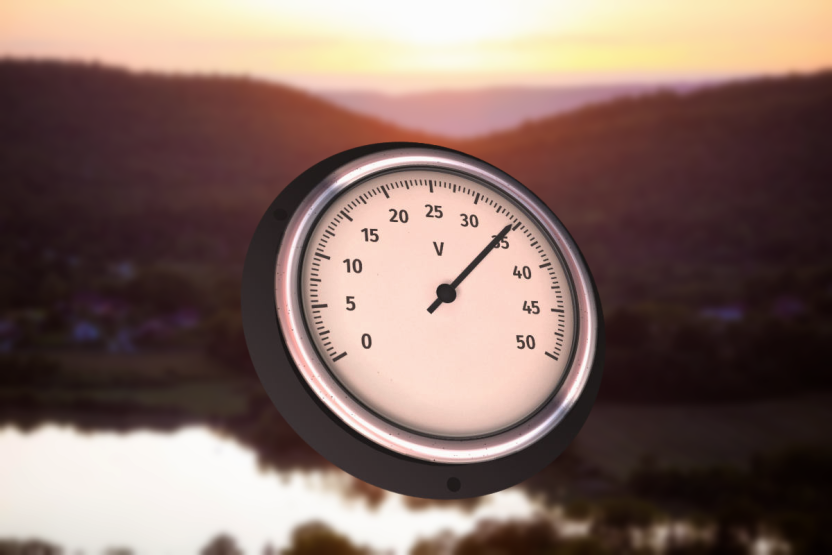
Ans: 34.5 V
